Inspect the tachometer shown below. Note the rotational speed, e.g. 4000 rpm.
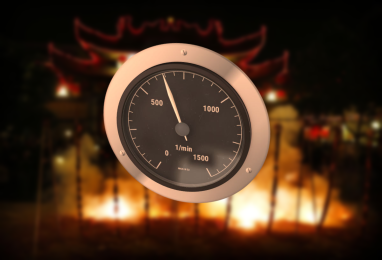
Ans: 650 rpm
